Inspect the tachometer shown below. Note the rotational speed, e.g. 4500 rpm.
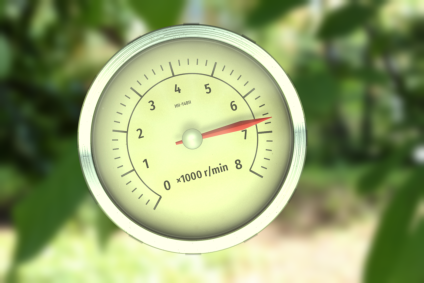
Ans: 6700 rpm
